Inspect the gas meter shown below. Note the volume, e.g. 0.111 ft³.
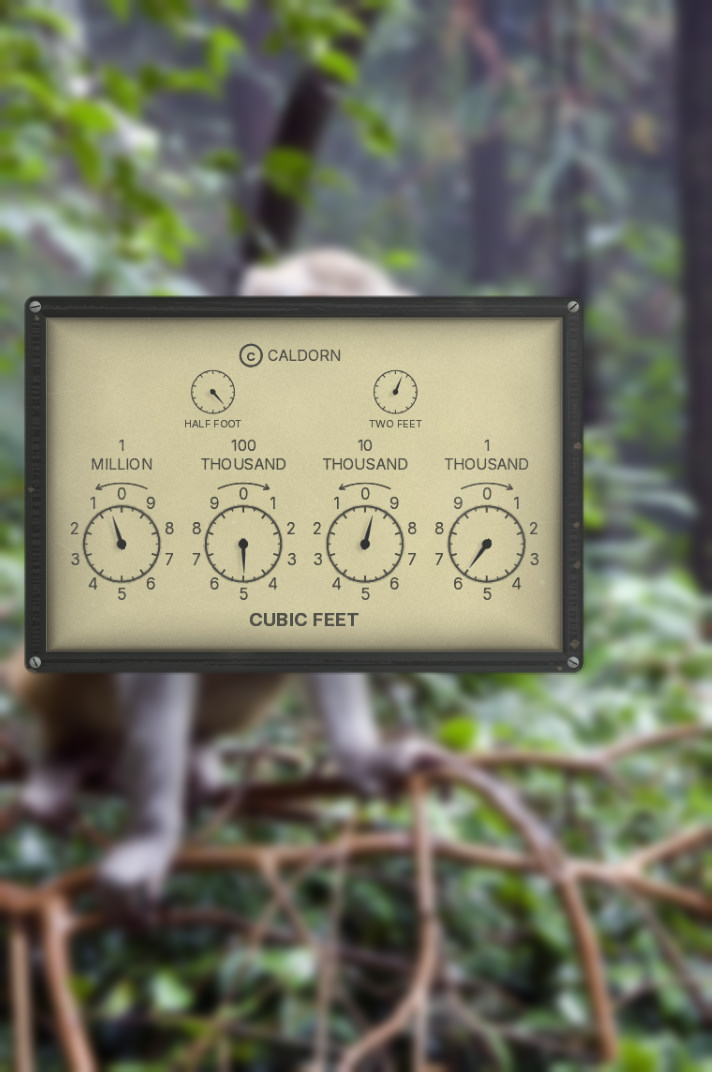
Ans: 49600 ft³
